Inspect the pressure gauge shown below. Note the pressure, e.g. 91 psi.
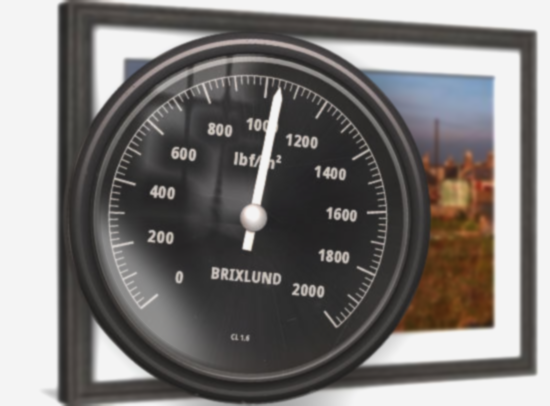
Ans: 1040 psi
